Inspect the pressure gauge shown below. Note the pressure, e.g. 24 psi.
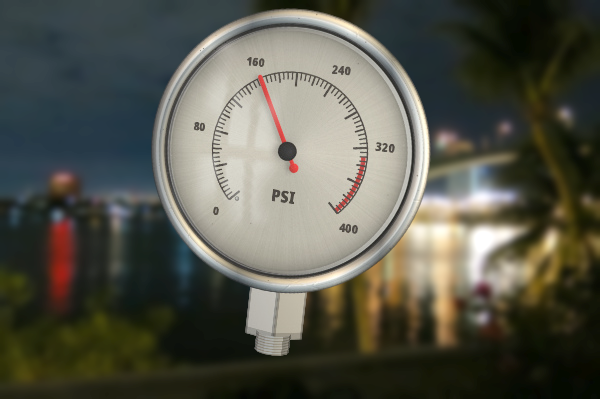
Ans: 160 psi
